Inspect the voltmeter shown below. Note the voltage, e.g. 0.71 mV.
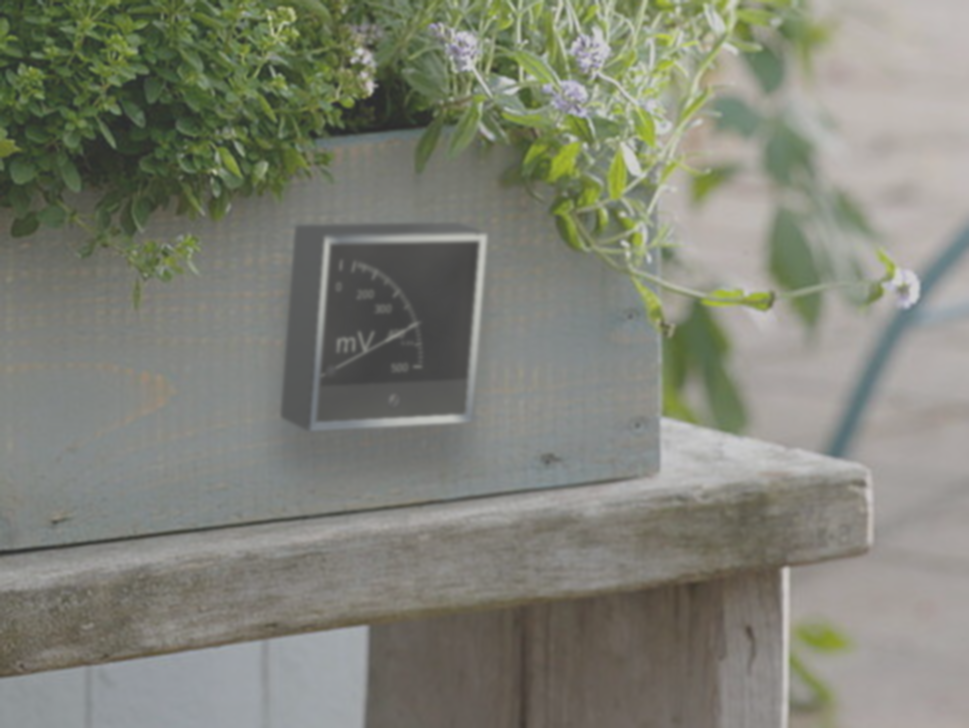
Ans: 400 mV
